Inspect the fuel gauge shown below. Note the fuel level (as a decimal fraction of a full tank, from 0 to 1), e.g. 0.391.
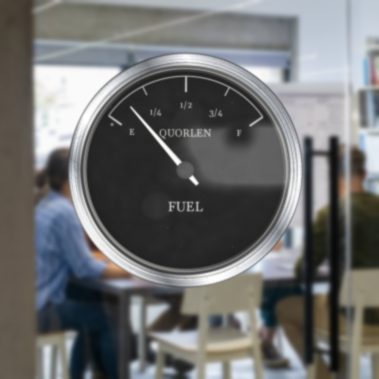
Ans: 0.125
